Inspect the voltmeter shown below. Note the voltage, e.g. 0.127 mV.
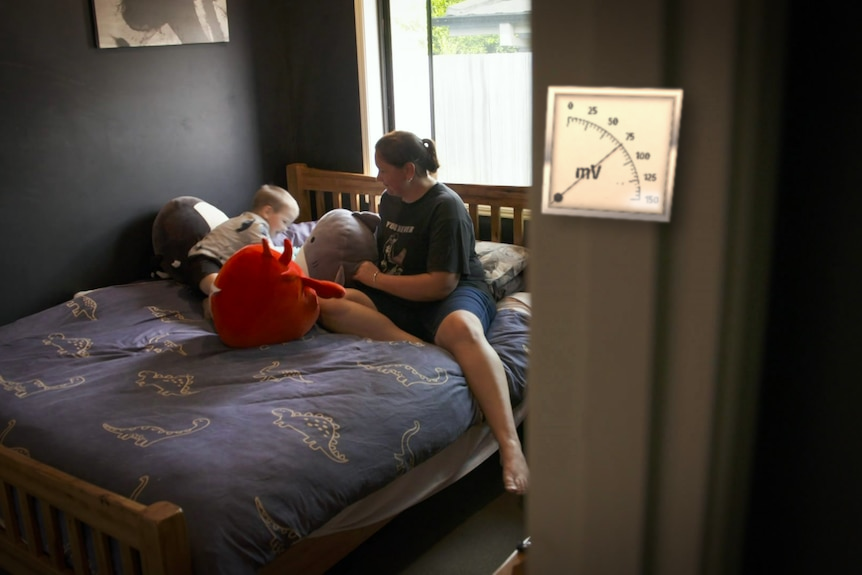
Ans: 75 mV
